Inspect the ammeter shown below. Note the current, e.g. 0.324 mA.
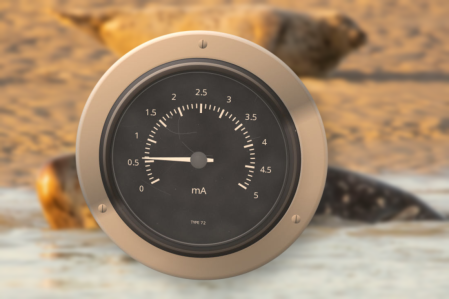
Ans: 0.6 mA
